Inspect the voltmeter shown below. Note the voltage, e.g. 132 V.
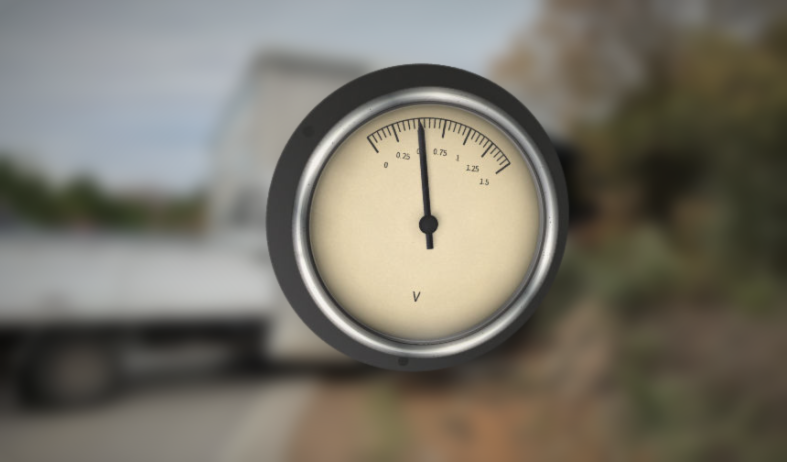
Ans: 0.5 V
